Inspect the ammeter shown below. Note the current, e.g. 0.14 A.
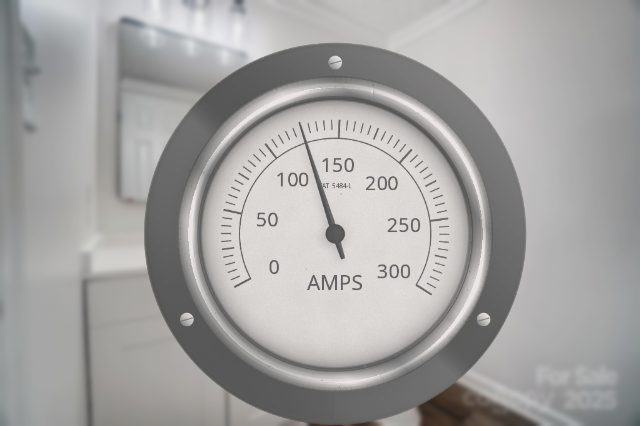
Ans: 125 A
